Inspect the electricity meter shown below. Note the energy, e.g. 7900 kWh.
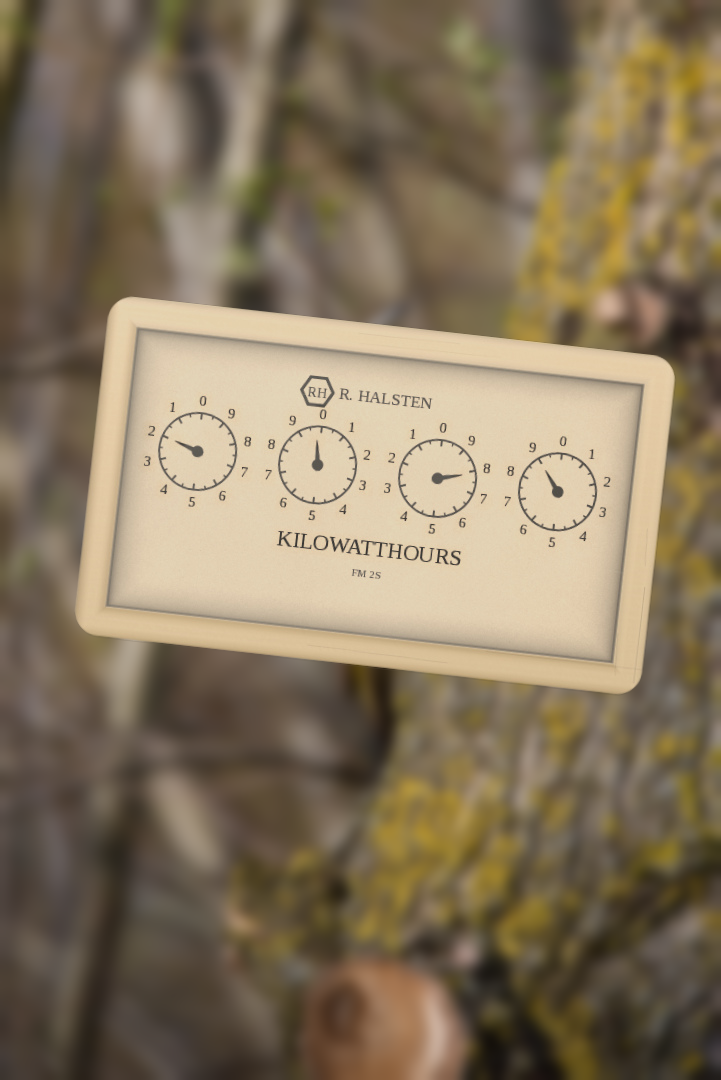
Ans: 1979 kWh
